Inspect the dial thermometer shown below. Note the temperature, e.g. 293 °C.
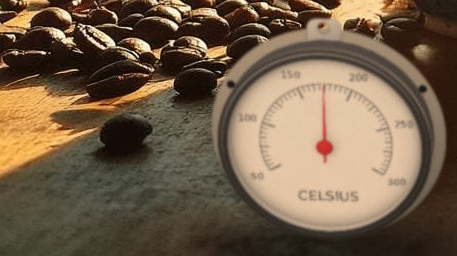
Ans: 175 °C
